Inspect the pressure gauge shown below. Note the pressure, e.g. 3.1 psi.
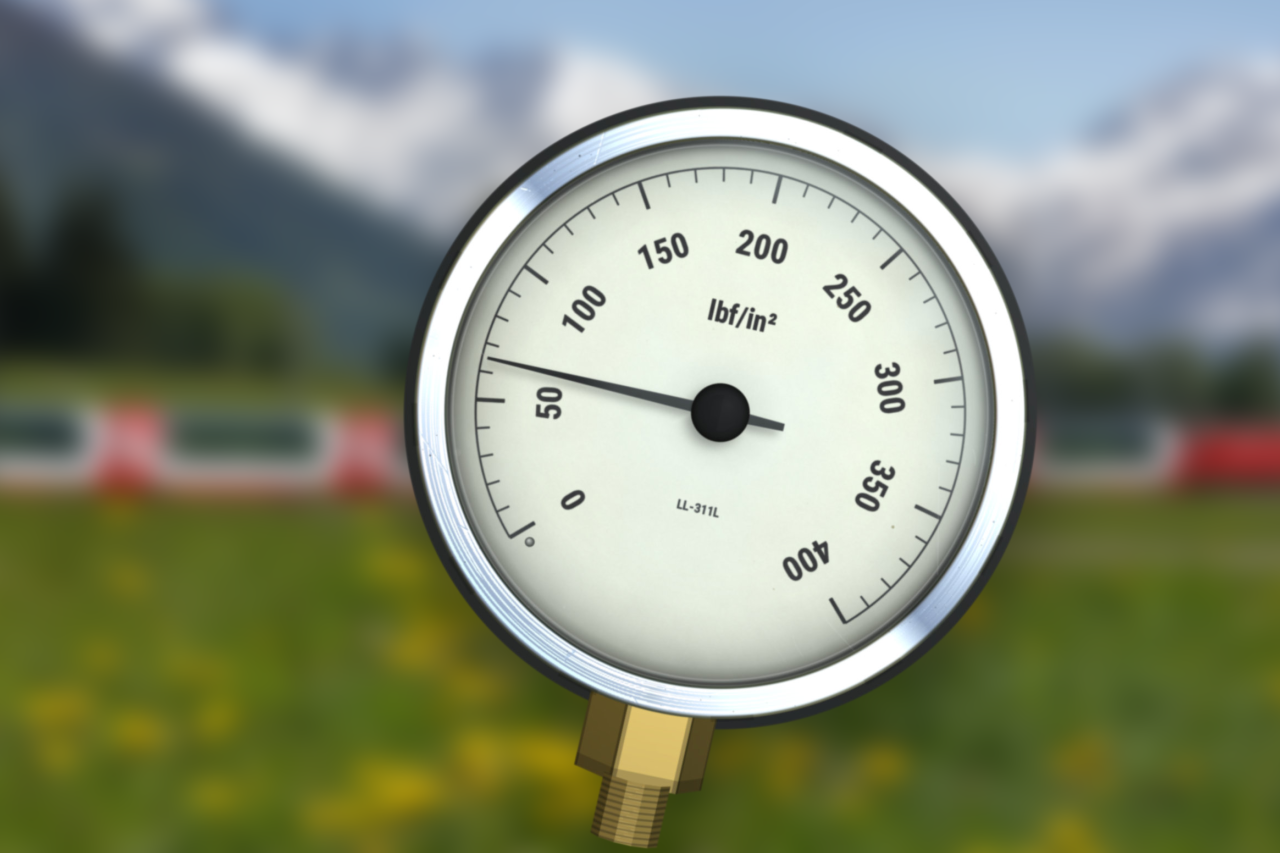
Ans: 65 psi
